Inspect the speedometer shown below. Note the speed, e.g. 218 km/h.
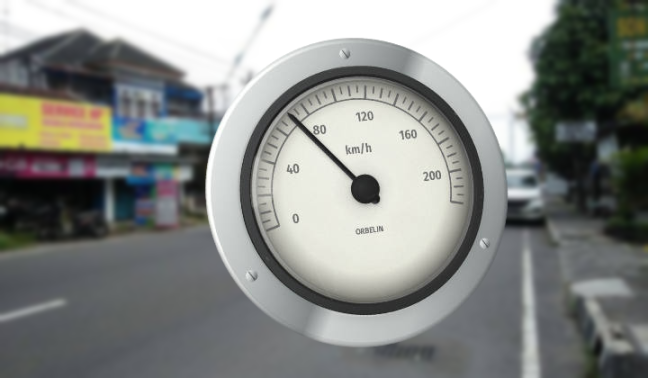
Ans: 70 km/h
